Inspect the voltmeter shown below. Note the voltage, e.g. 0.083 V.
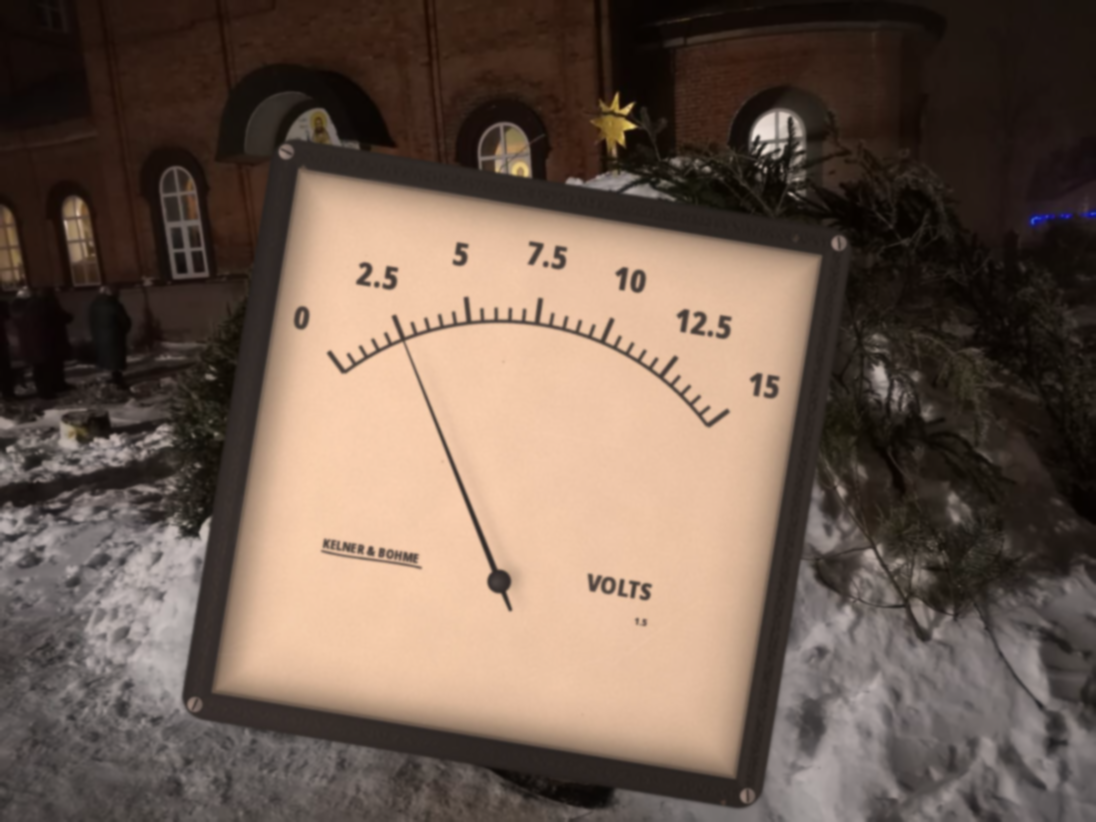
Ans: 2.5 V
